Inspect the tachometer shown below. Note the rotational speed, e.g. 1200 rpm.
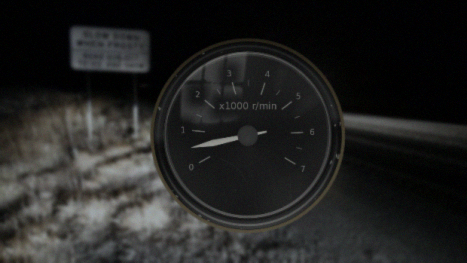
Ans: 500 rpm
